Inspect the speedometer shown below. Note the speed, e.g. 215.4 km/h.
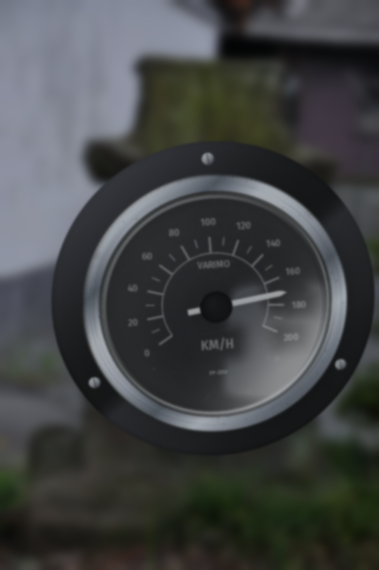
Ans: 170 km/h
